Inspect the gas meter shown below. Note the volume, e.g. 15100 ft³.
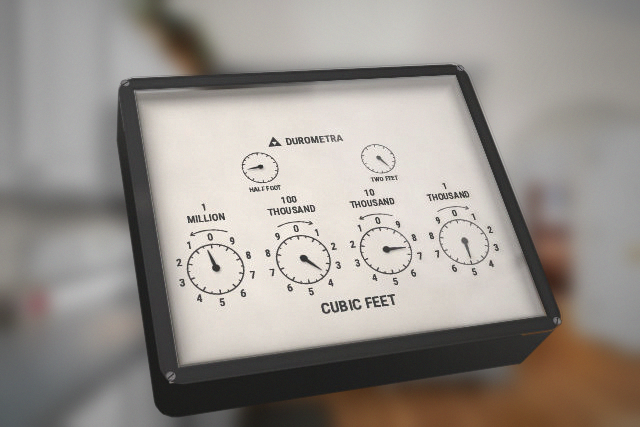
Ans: 37500 ft³
